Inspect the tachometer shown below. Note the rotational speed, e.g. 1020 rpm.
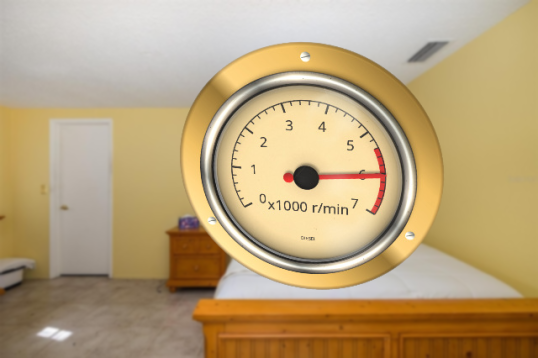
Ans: 6000 rpm
